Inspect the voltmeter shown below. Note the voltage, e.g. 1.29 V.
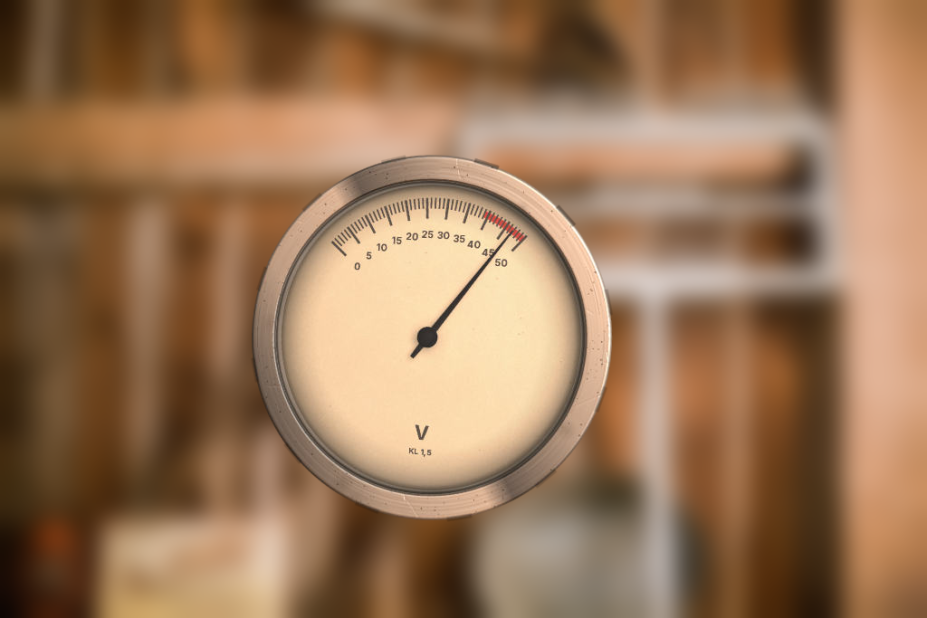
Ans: 47 V
